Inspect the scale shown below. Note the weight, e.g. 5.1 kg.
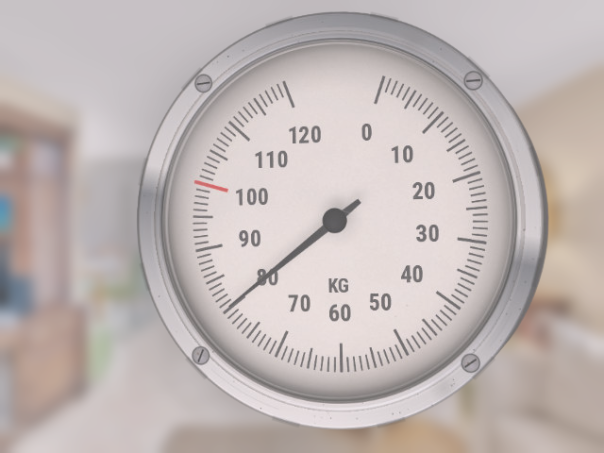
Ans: 80 kg
